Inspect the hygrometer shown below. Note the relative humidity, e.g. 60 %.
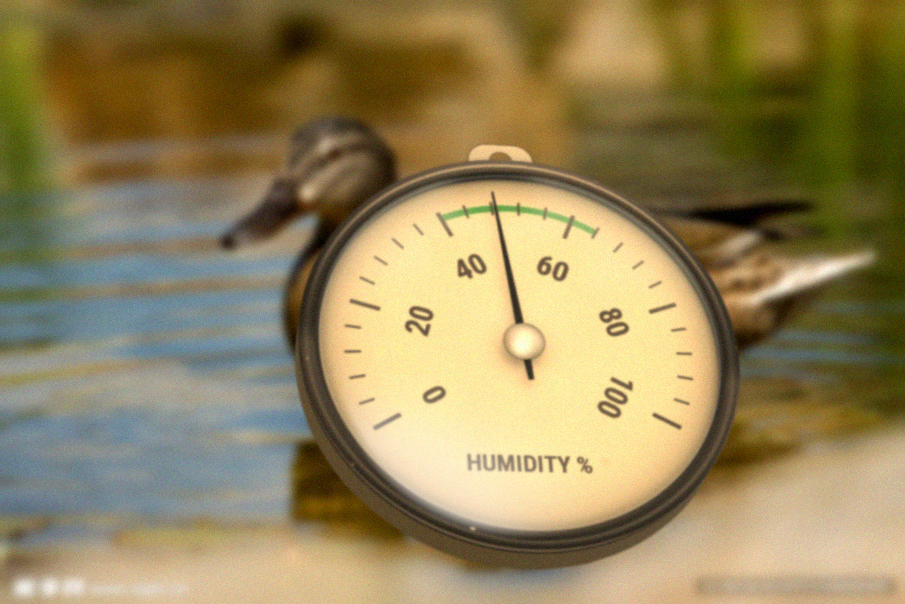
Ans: 48 %
